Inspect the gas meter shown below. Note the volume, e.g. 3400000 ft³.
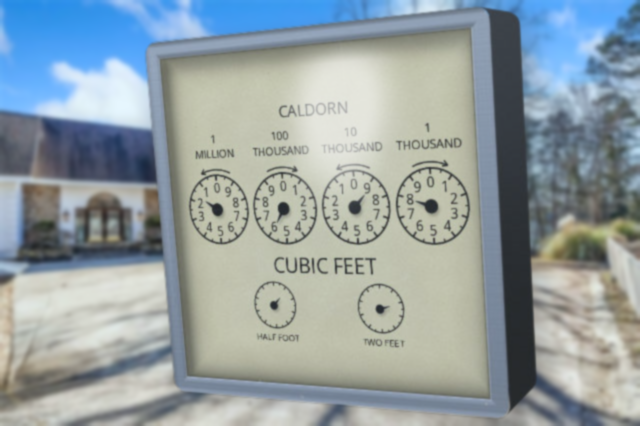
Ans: 158800 ft³
